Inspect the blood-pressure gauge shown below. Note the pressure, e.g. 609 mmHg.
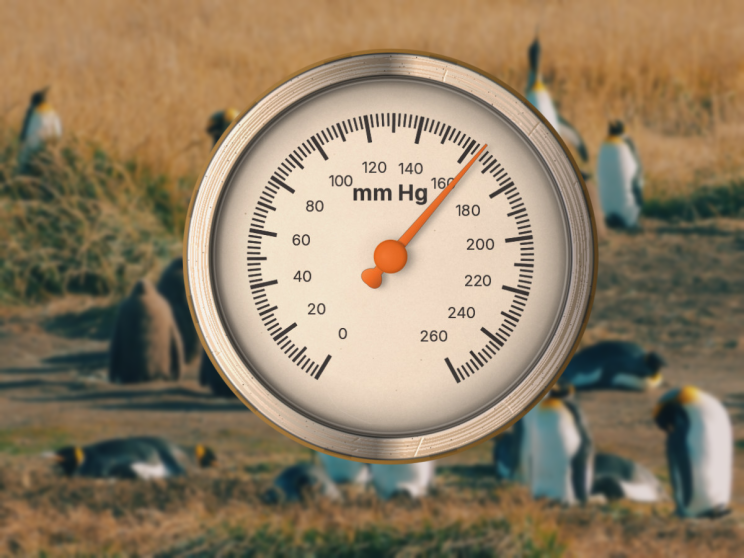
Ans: 164 mmHg
